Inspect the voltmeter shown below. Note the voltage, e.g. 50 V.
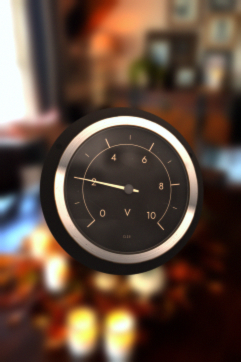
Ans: 2 V
